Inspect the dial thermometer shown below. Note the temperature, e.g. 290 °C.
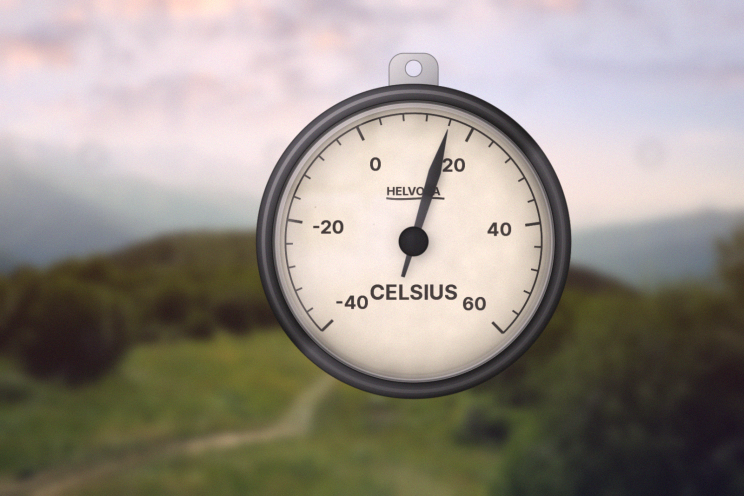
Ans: 16 °C
